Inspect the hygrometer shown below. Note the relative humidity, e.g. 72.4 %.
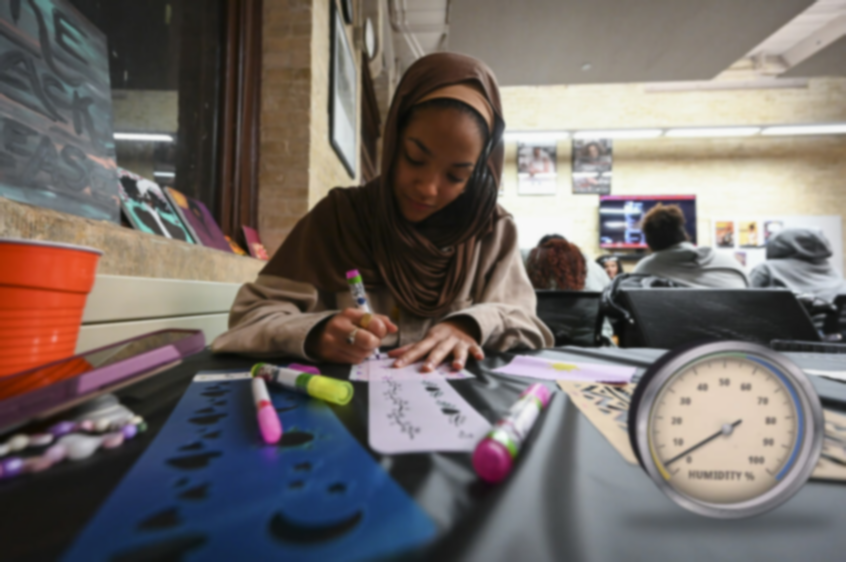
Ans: 5 %
